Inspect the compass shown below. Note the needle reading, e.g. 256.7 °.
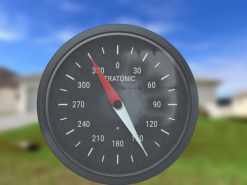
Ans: 330 °
